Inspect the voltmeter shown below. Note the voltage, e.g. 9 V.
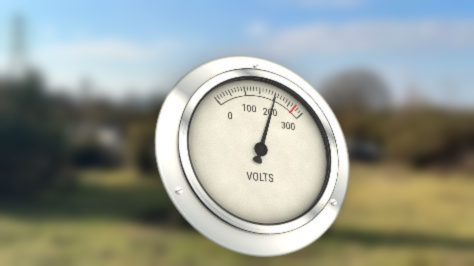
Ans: 200 V
